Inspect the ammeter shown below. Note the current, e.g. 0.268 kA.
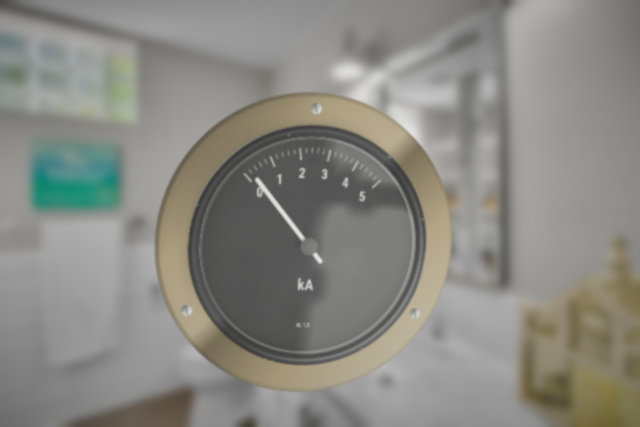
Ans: 0.2 kA
